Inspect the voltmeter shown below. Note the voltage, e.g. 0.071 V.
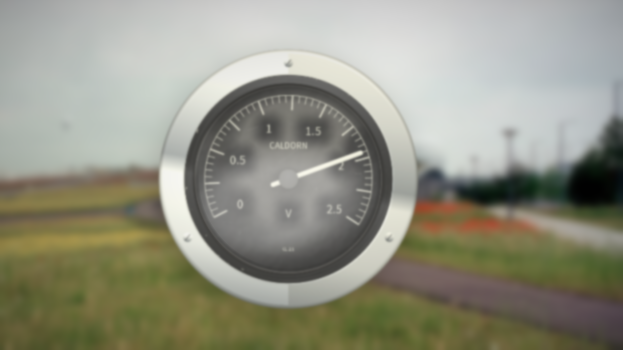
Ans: 1.95 V
